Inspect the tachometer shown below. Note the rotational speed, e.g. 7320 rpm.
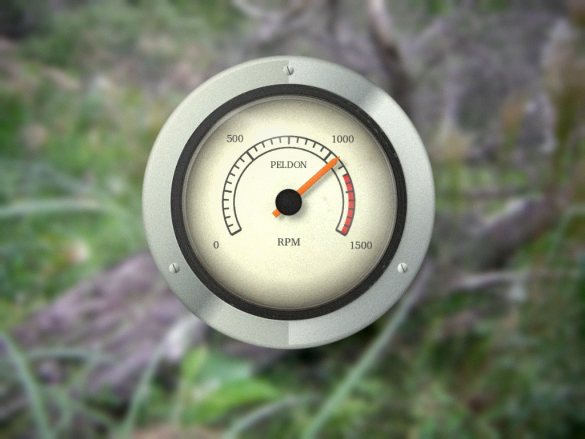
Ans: 1050 rpm
